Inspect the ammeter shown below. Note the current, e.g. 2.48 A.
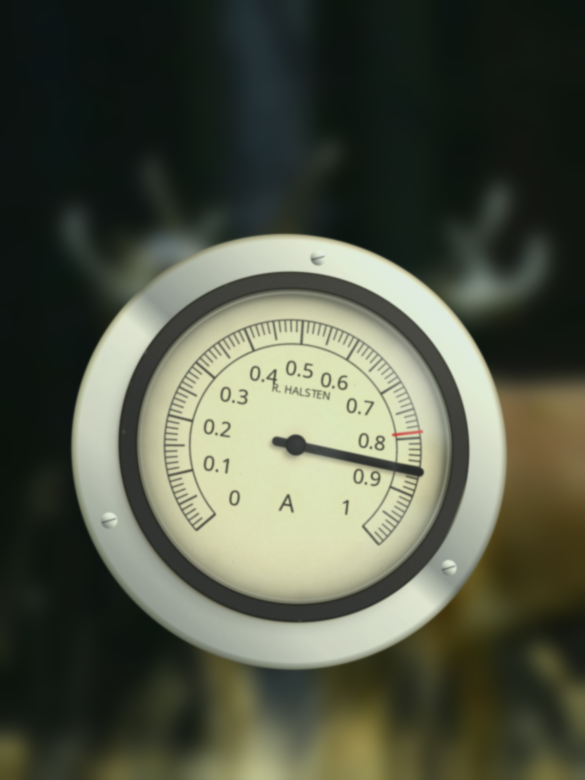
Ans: 0.86 A
